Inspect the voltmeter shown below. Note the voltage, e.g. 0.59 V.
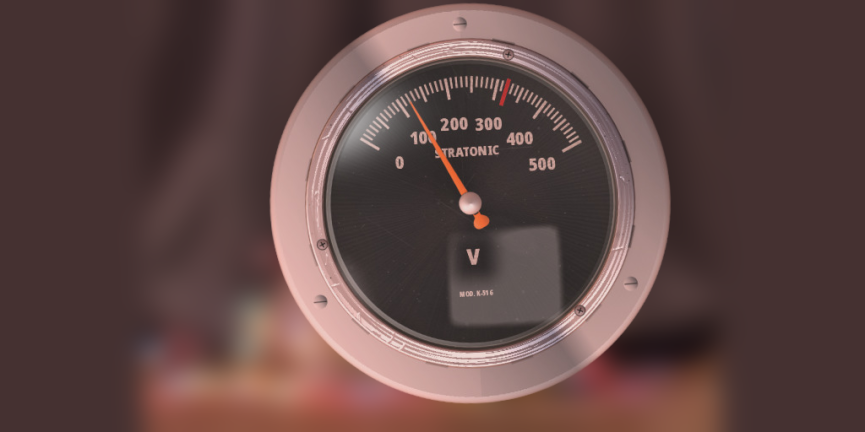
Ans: 120 V
